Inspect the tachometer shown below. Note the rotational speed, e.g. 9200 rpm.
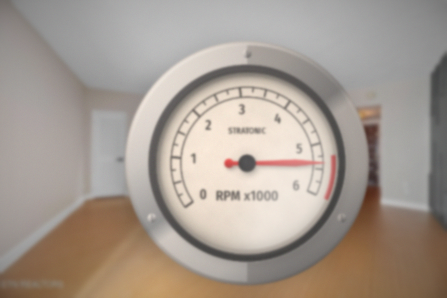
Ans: 5375 rpm
